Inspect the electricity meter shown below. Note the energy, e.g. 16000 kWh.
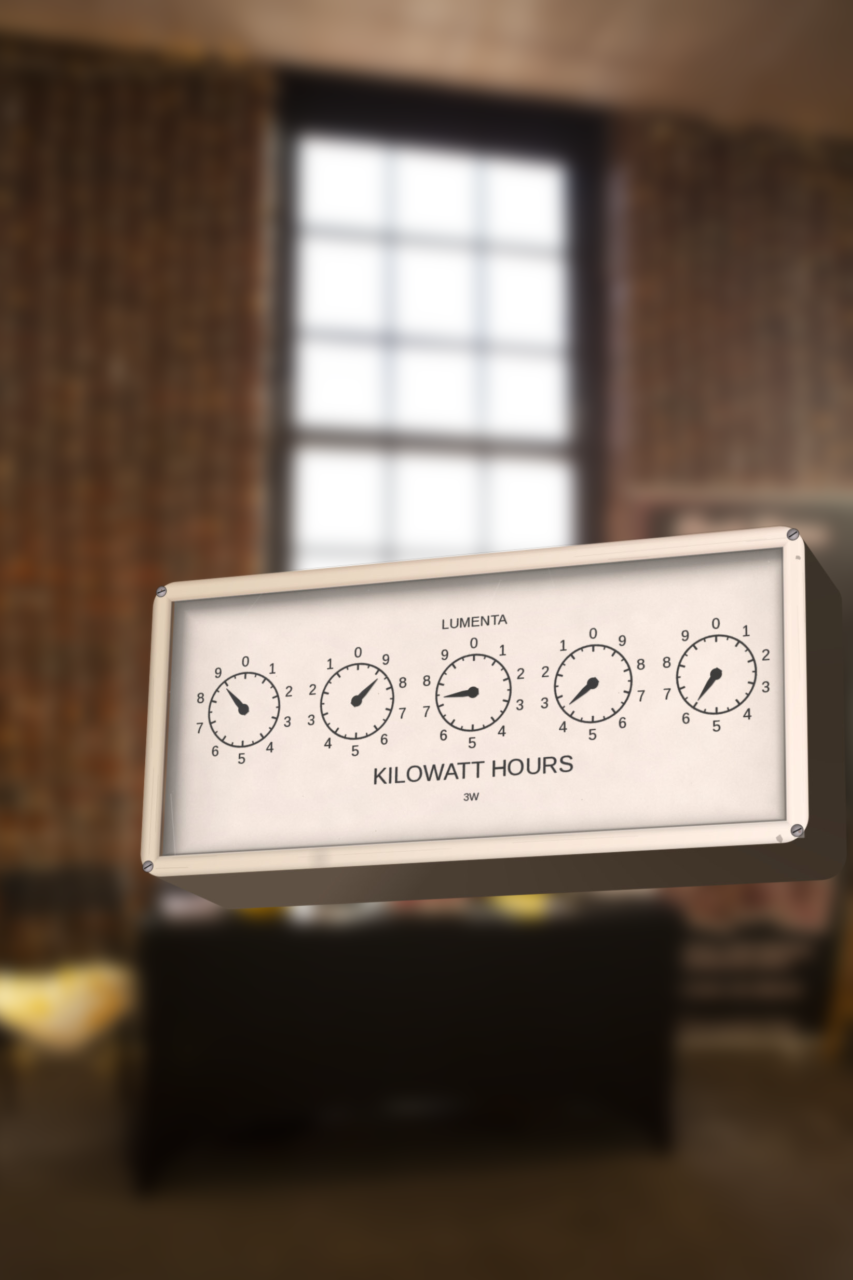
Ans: 88736 kWh
